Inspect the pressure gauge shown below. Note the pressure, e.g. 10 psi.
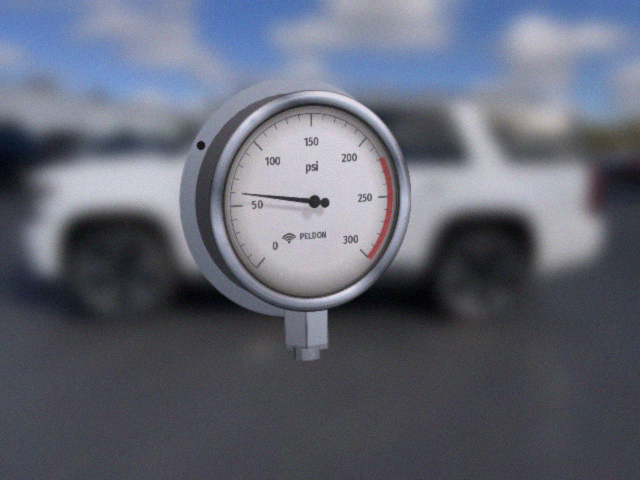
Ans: 60 psi
